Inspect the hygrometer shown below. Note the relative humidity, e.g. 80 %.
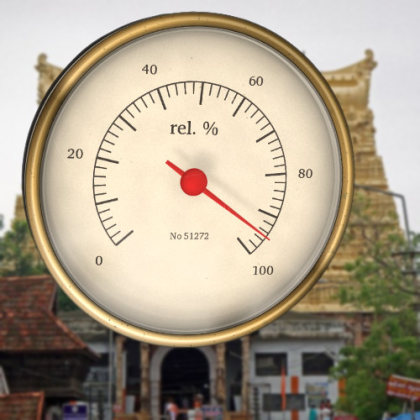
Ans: 95 %
